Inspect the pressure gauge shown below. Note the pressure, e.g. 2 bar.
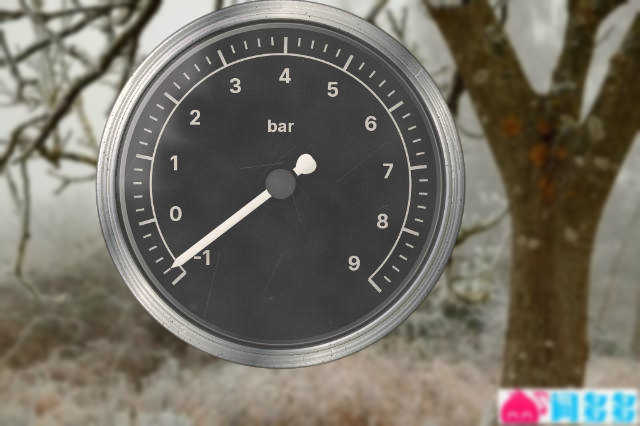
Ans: -0.8 bar
